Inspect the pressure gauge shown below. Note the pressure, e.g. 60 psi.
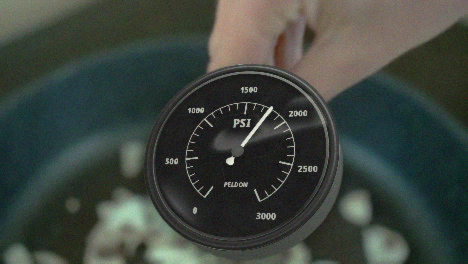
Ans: 1800 psi
